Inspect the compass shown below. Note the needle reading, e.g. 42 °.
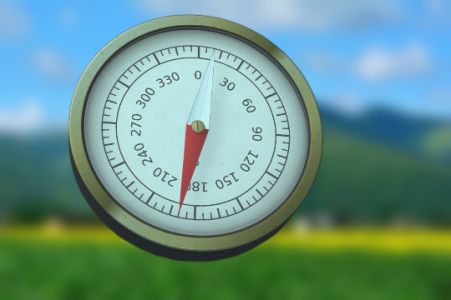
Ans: 190 °
